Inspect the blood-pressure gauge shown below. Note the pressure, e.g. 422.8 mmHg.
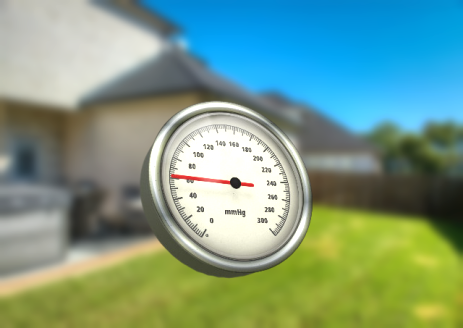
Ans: 60 mmHg
